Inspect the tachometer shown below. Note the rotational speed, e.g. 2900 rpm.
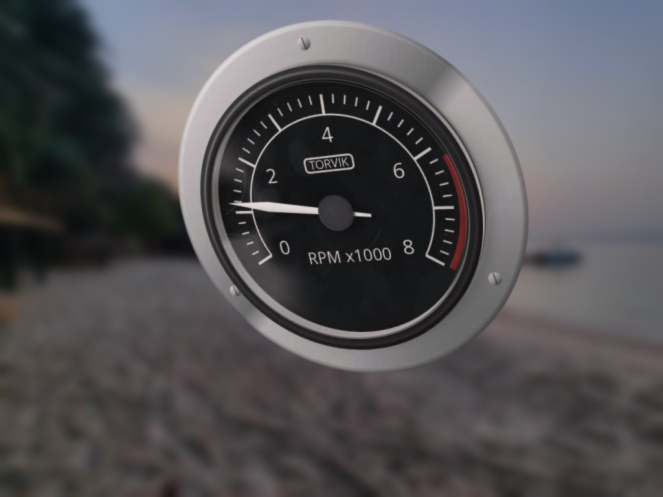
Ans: 1200 rpm
